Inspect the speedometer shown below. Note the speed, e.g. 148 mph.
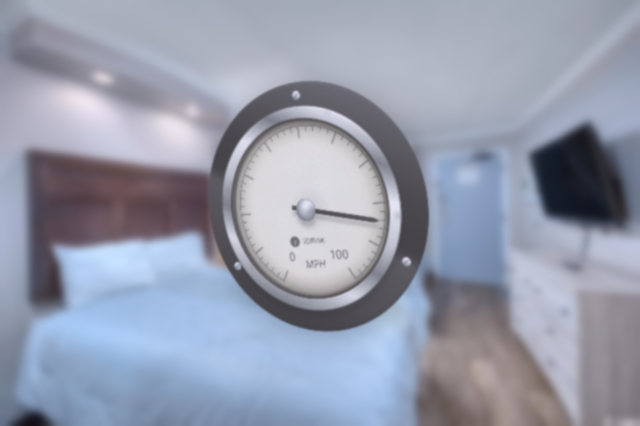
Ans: 84 mph
